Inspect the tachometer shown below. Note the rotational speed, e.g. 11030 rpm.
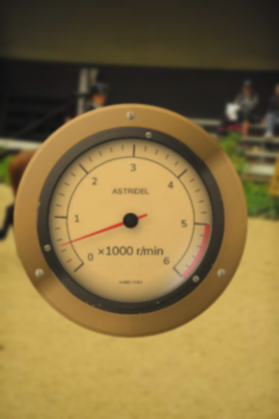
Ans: 500 rpm
